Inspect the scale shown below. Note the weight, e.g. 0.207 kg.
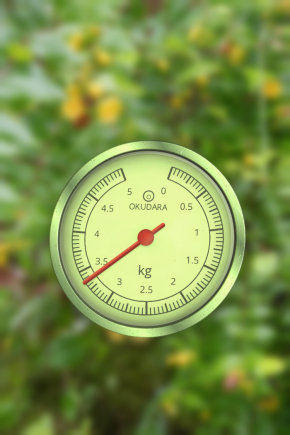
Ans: 3.35 kg
